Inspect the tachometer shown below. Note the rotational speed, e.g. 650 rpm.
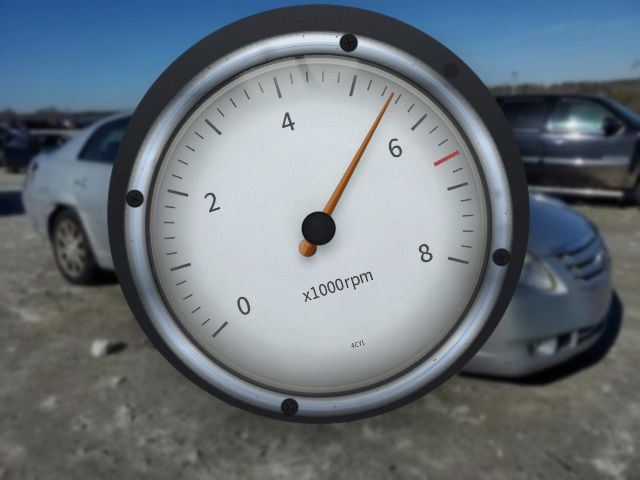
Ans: 5500 rpm
